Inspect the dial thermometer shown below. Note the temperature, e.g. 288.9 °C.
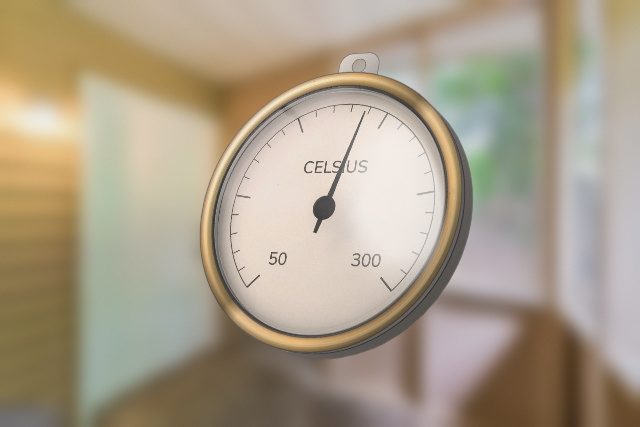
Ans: 190 °C
